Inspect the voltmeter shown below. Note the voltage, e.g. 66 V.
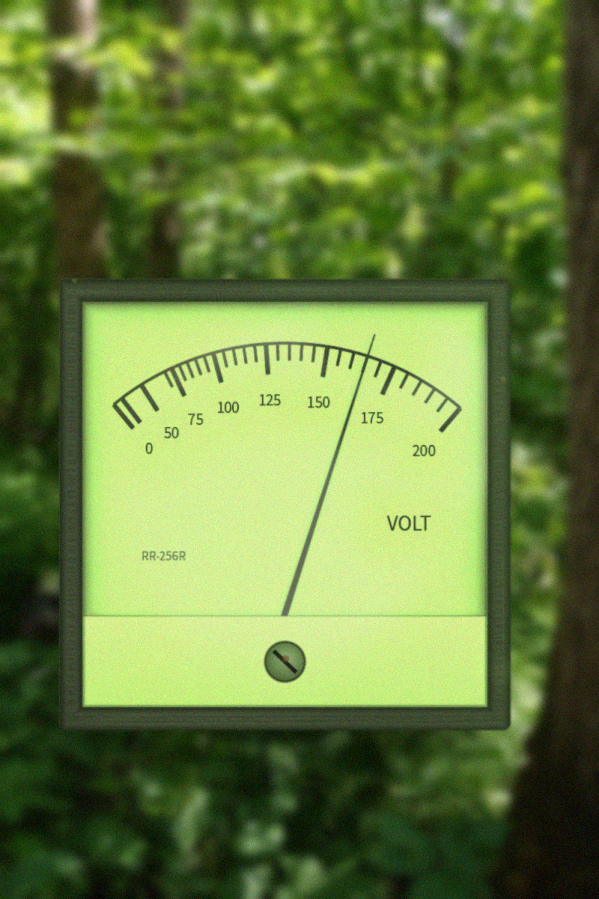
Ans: 165 V
